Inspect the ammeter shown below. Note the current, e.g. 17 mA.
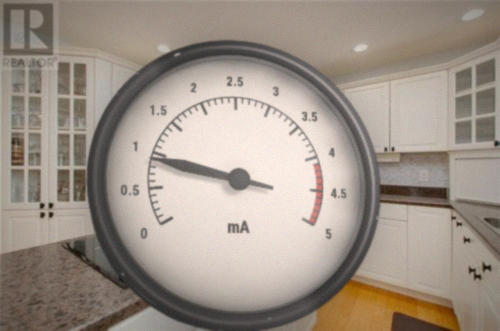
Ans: 0.9 mA
